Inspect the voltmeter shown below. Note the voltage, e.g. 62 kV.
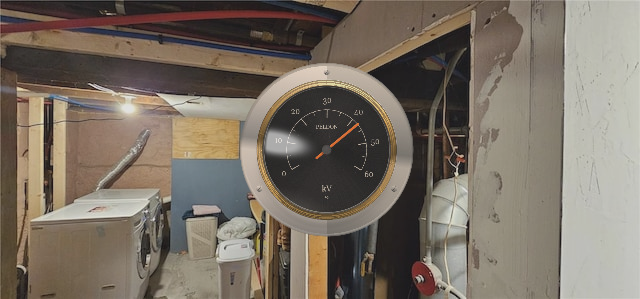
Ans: 42.5 kV
